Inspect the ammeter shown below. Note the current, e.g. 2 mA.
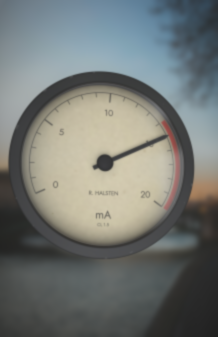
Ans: 15 mA
